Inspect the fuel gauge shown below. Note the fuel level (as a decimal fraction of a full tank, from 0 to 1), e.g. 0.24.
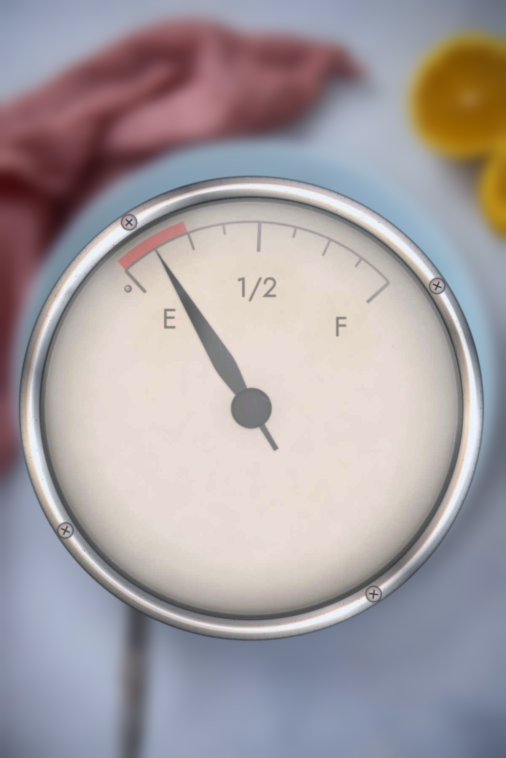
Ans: 0.125
